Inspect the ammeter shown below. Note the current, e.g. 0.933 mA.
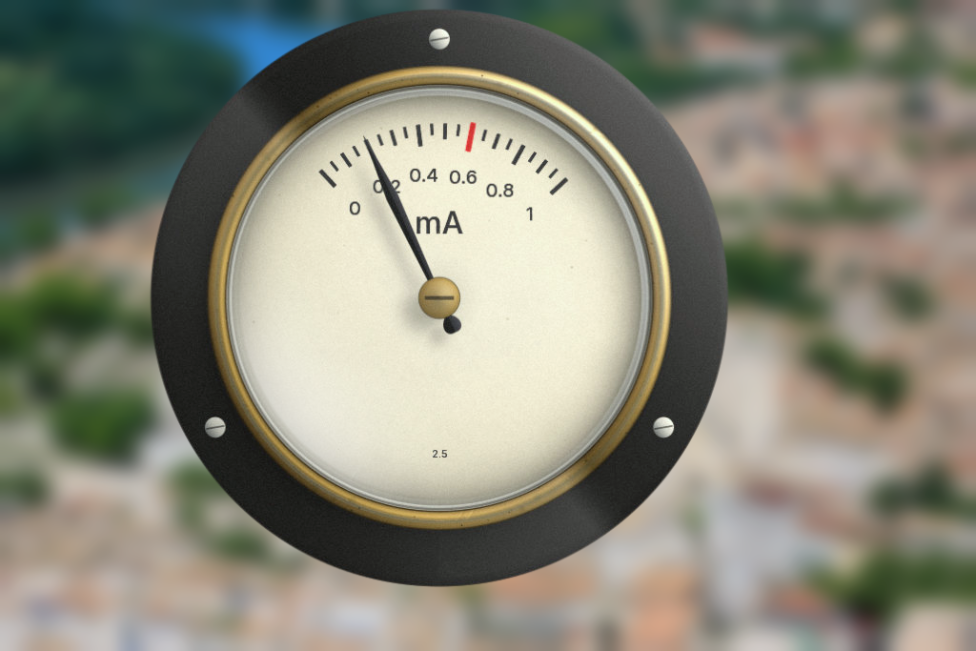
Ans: 0.2 mA
